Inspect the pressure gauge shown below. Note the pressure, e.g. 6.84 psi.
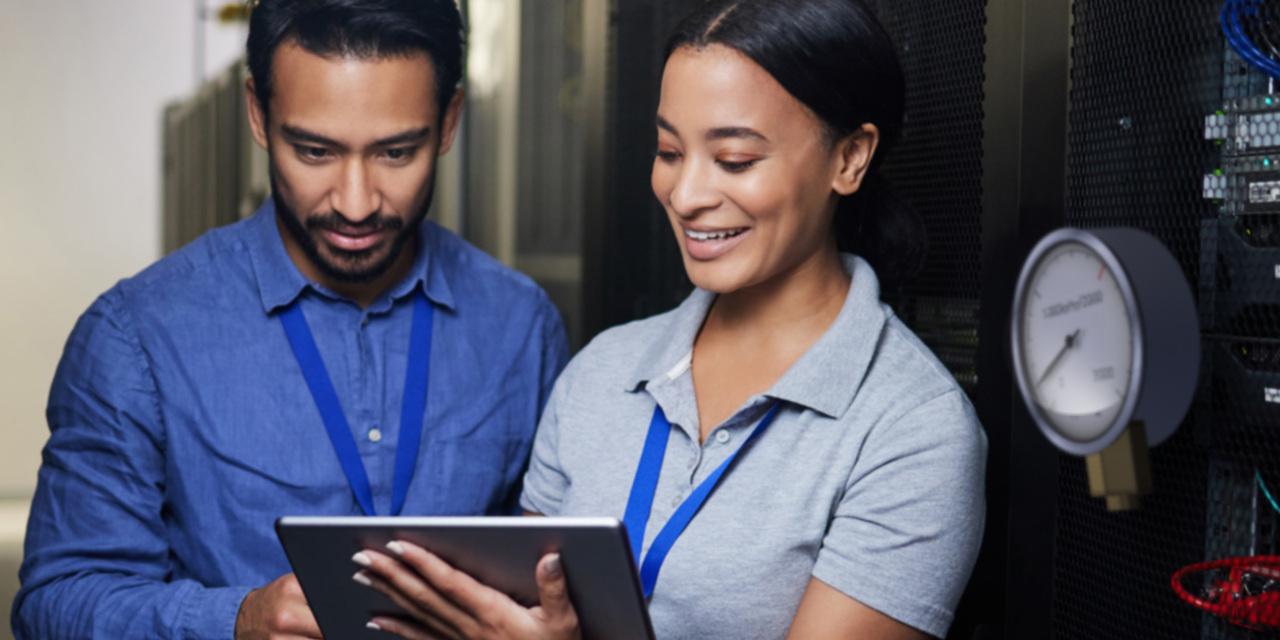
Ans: 200 psi
